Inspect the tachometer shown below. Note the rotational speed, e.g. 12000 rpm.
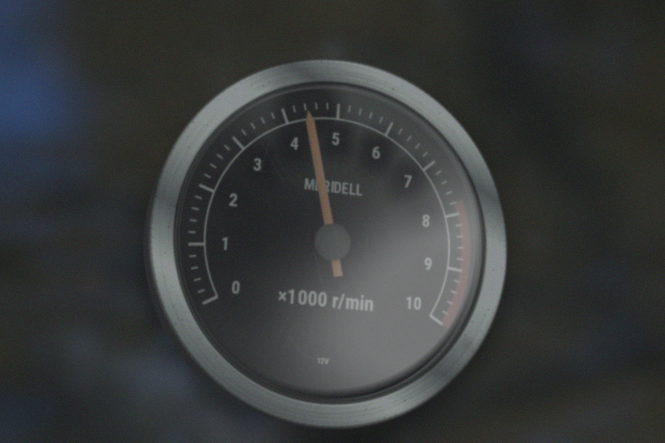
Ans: 4400 rpm
